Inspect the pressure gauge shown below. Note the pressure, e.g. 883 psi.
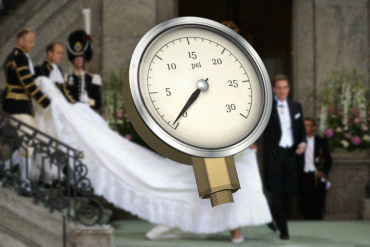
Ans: 0.5 psi
